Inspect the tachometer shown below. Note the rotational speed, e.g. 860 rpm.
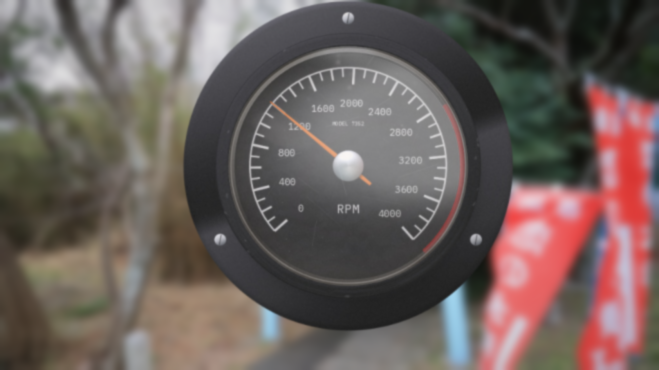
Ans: 1200 rpm
